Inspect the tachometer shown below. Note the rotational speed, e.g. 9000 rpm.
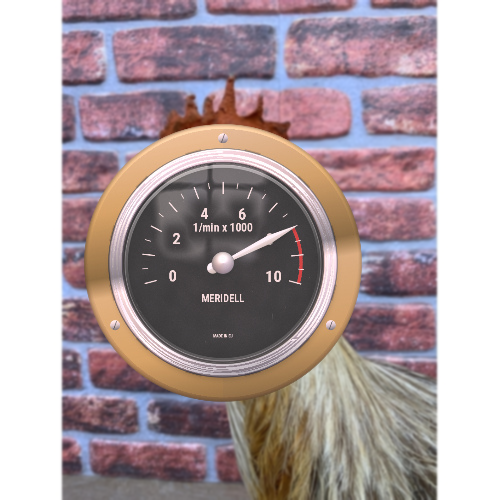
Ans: 8000 rpm
